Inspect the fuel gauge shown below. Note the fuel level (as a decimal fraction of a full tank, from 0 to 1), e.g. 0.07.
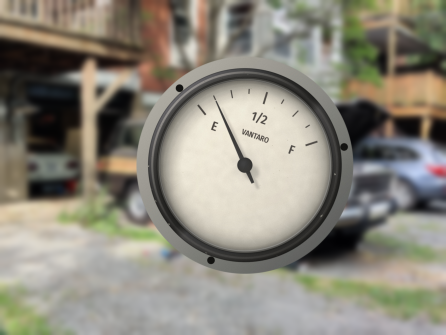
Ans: 0.125
